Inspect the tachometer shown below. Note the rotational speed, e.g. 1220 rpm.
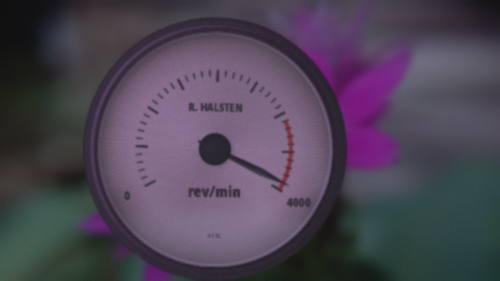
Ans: 3900 rpm
